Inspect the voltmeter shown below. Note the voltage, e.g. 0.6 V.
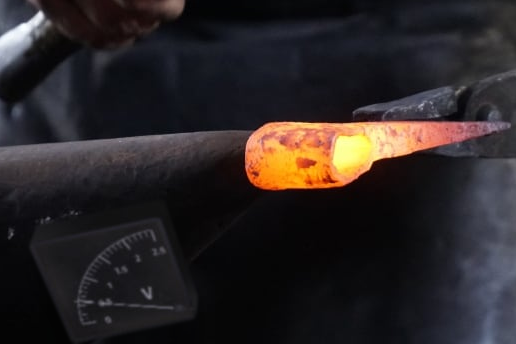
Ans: 0.5 V
